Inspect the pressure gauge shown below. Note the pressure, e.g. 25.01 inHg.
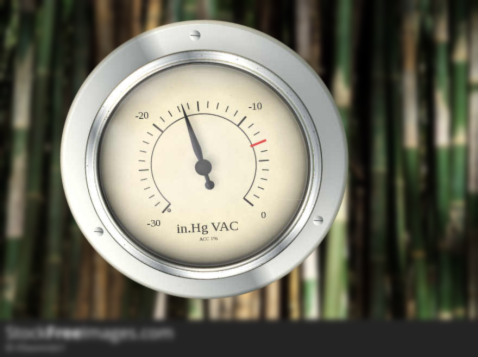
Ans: -16.5 inHg
